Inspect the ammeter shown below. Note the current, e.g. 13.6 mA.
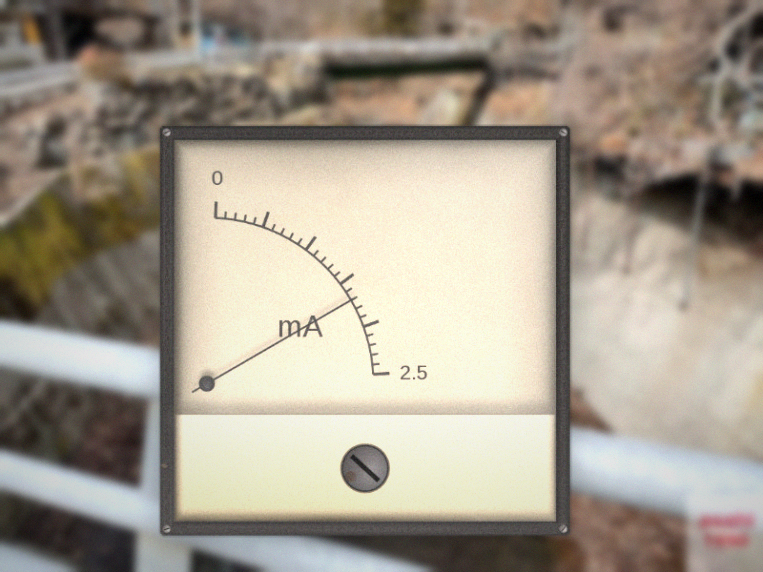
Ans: 1.7 mA
